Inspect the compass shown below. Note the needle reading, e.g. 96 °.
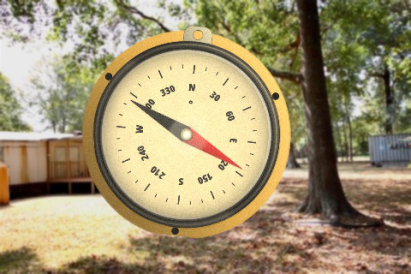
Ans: 115 °
